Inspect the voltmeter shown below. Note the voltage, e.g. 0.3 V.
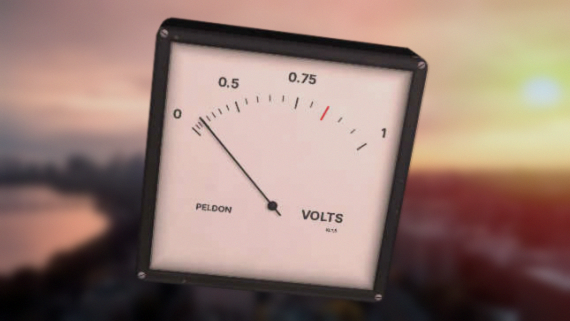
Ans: 0.25 V
